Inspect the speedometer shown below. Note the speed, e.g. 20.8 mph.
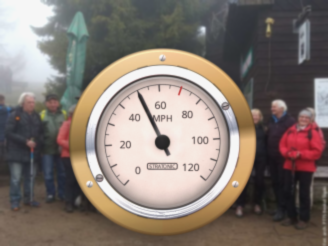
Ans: 50 mph
